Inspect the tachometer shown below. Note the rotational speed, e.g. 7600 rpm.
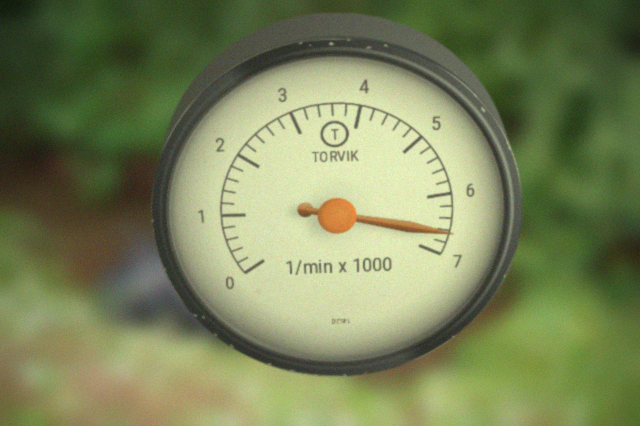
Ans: 6600 rpm
